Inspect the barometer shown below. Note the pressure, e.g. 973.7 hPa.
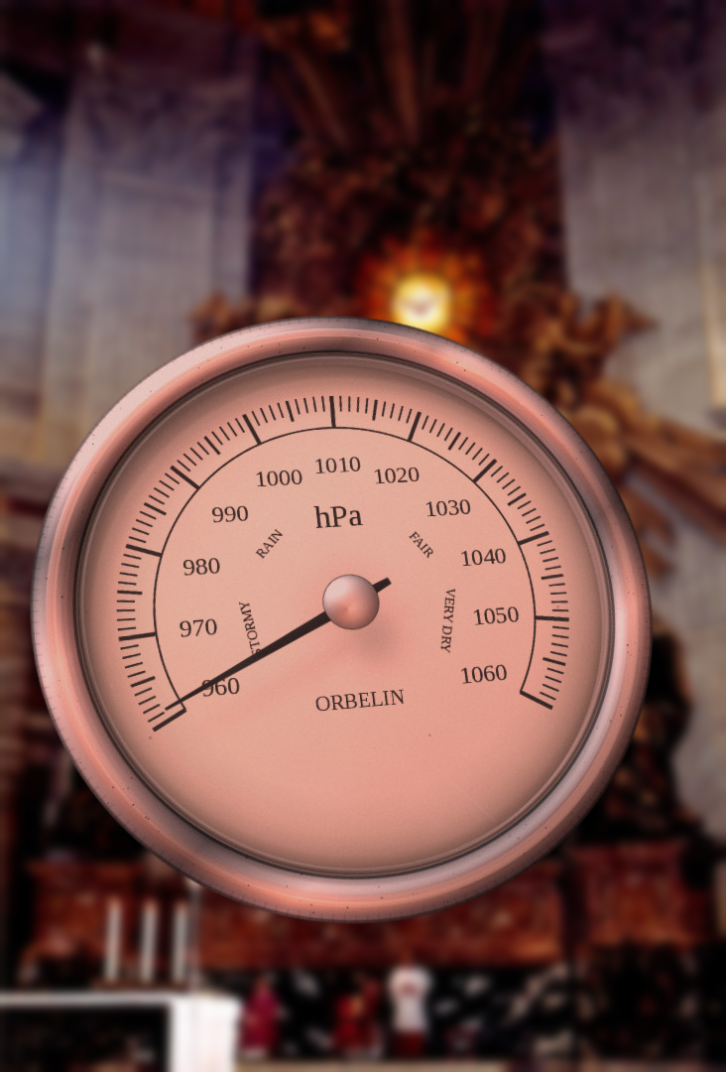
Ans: 961 hPa
